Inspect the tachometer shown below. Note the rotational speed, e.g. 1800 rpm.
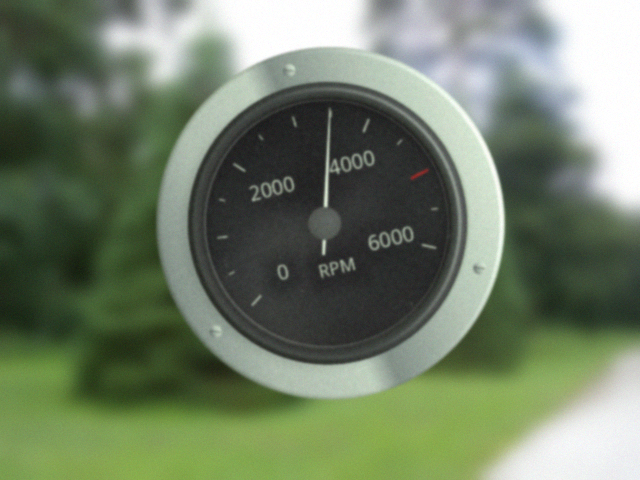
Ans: 3500 rpm
